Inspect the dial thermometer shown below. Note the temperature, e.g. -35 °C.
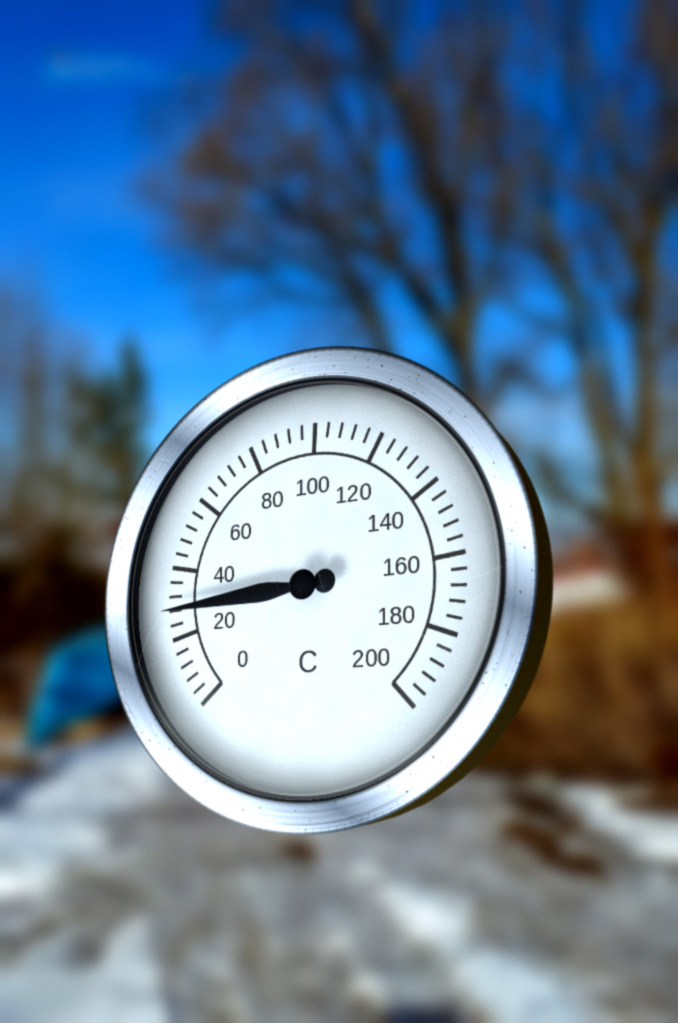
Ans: 28 °C
